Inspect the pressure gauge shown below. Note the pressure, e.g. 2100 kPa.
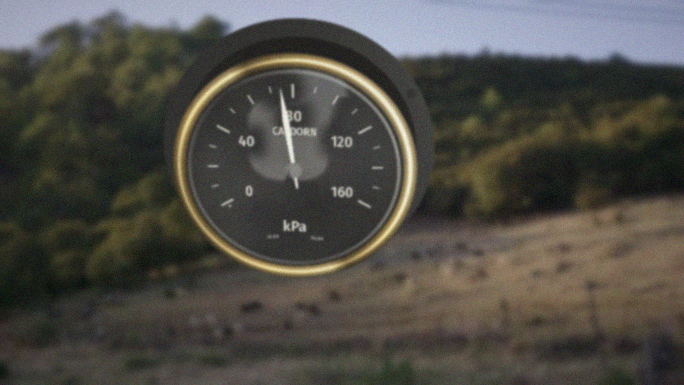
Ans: 75 kPa
